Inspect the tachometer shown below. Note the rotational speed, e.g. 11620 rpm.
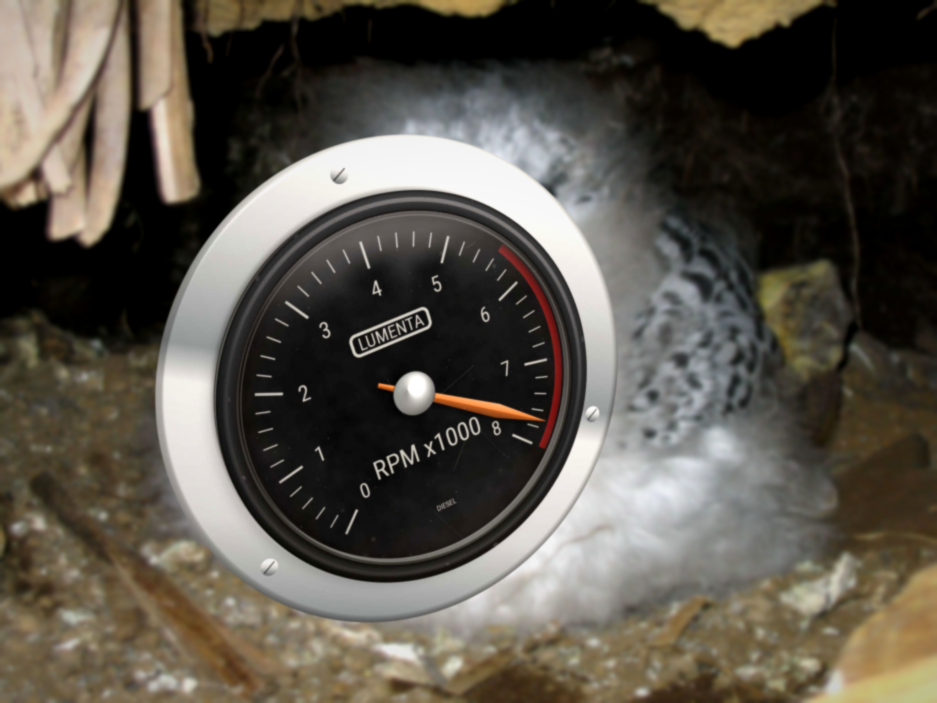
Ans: 7700 rpm
